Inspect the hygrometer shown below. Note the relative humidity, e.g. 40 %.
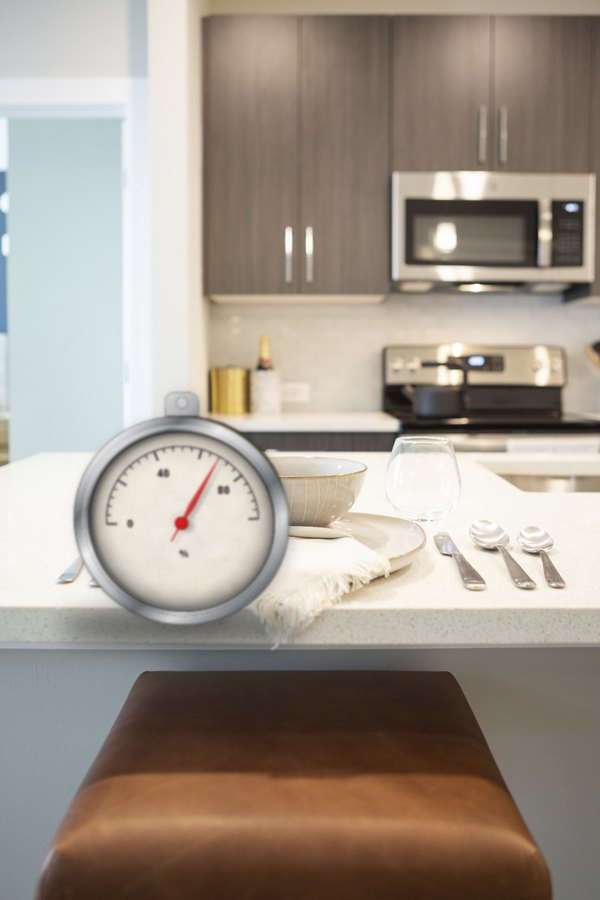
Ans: 68 %
